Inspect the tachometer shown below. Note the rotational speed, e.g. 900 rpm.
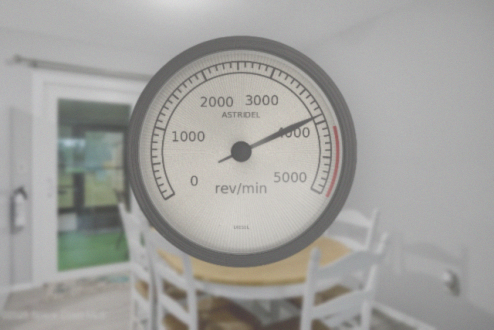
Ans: 3900 rpm
